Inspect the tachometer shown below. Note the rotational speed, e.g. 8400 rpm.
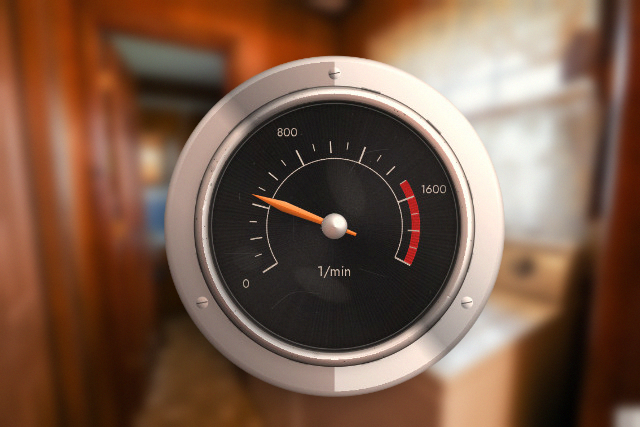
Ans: 450 rpm
